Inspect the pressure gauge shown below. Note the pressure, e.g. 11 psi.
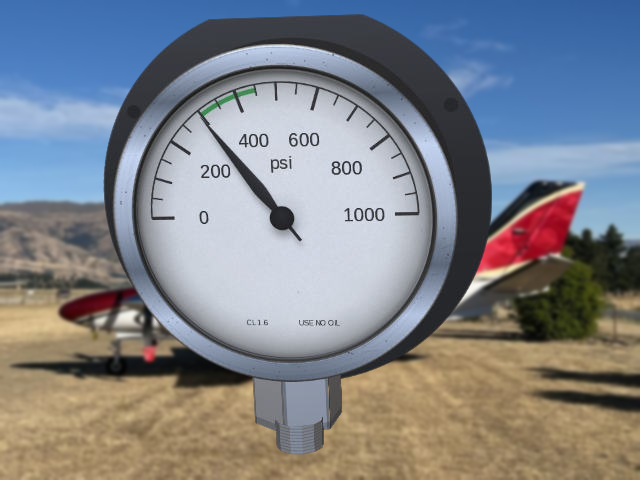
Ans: 300 psi
